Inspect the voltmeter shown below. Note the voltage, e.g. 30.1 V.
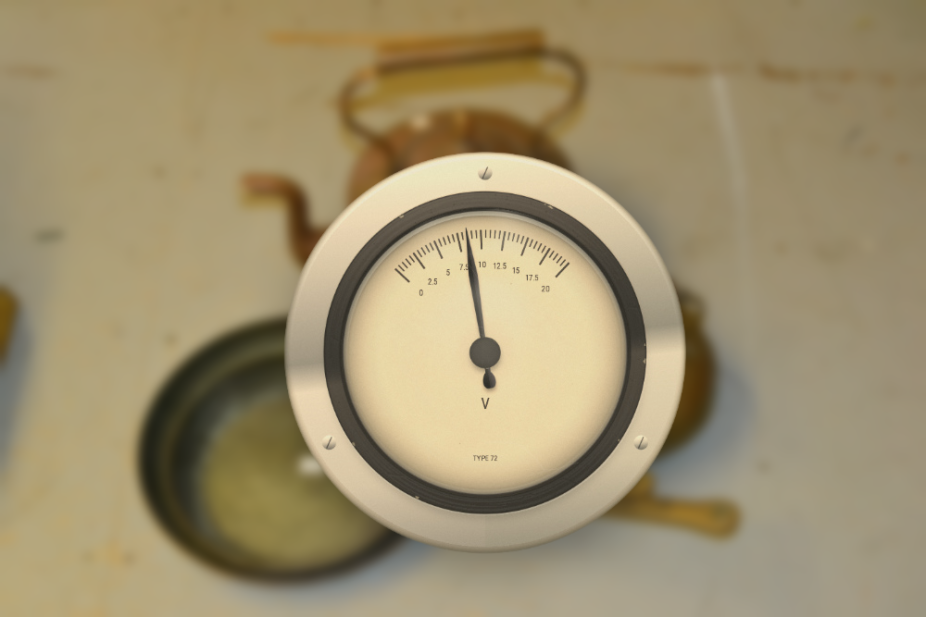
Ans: 8.5 V
